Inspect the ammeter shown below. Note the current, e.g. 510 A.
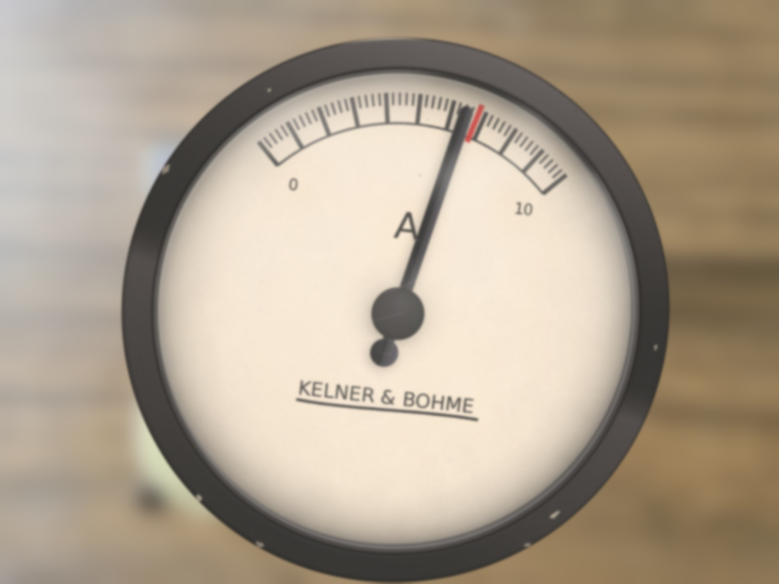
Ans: 6.4 A
